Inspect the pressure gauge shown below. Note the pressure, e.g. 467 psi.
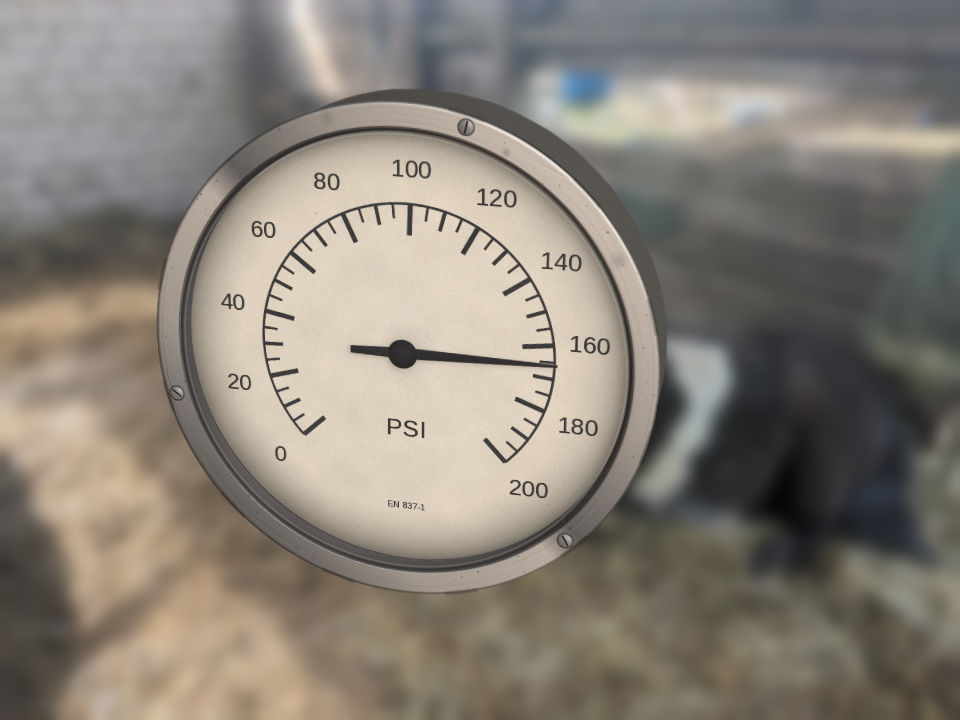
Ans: 165 psi
